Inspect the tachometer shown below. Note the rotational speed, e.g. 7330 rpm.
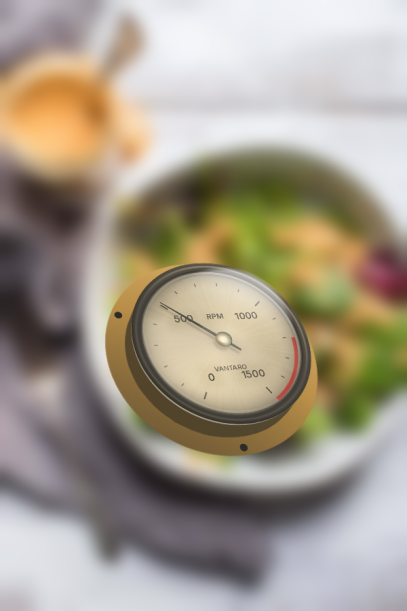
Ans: 500 rpm
